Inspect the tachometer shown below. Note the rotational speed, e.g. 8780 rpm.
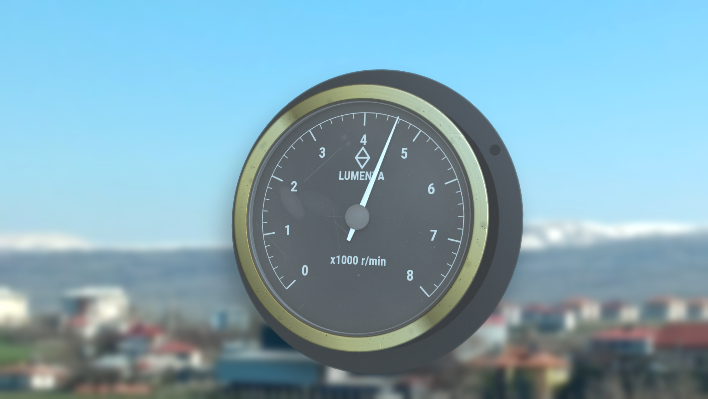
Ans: 4600 rpm
